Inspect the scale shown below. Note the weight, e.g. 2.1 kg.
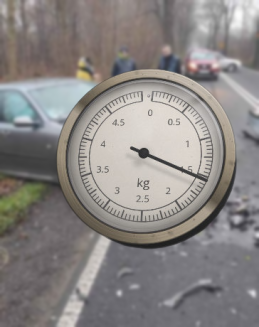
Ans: 1.55 kg
